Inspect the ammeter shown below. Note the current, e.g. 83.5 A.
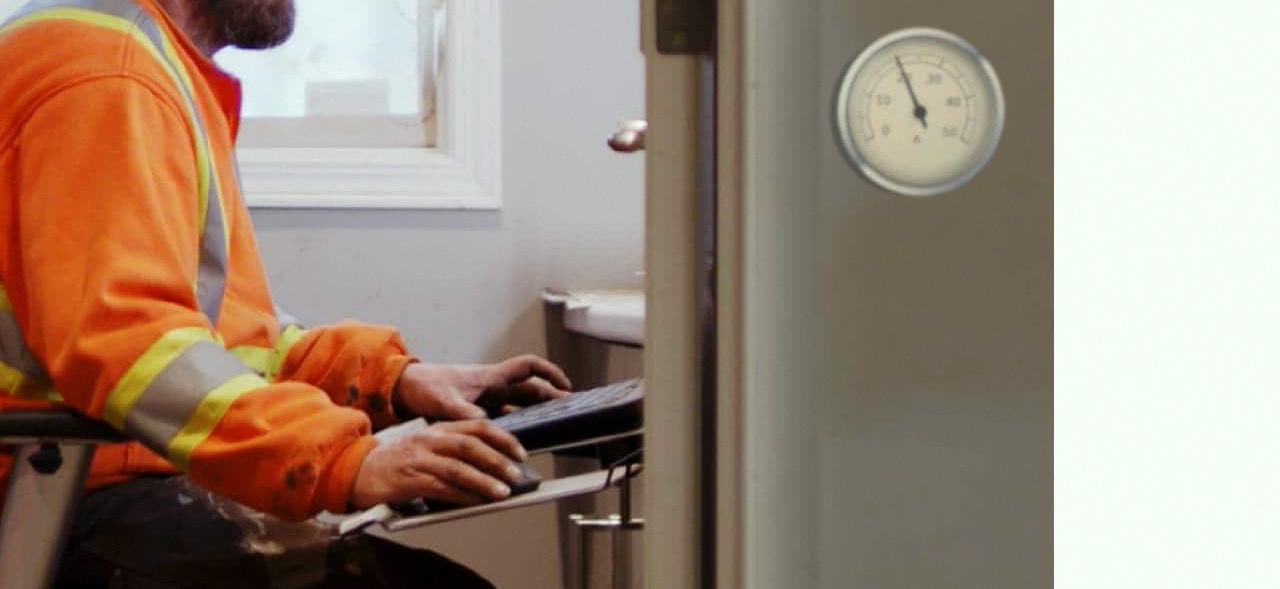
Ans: 20 A
